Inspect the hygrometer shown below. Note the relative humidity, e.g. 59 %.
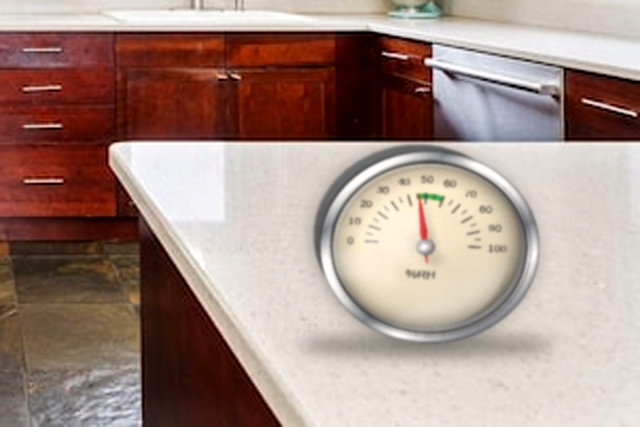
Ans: 45 %
